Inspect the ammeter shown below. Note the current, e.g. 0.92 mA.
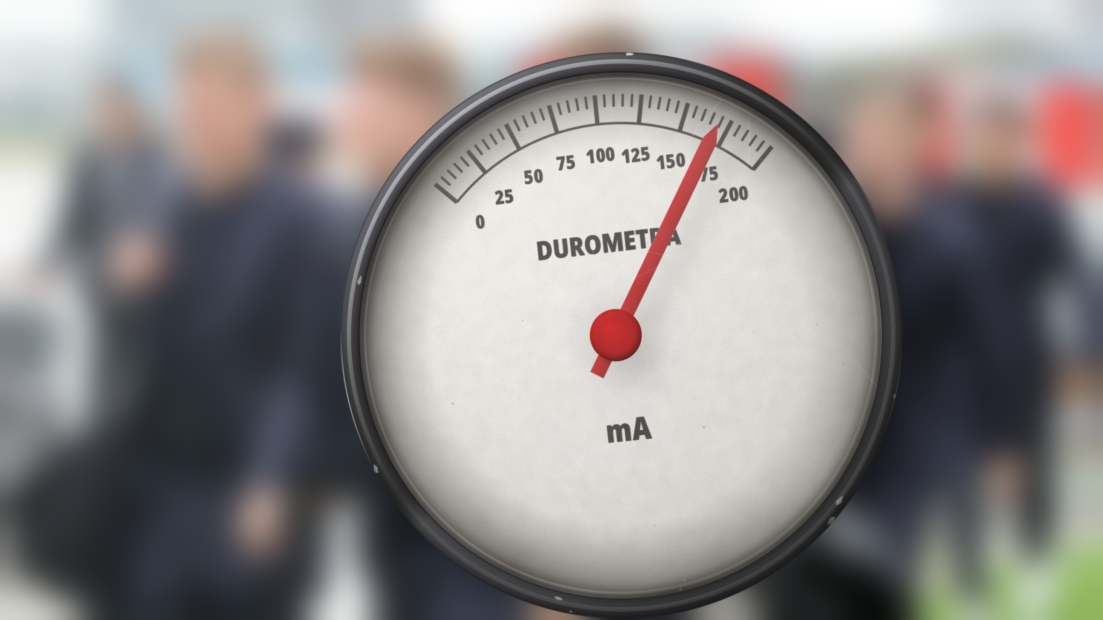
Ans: 170 mA
